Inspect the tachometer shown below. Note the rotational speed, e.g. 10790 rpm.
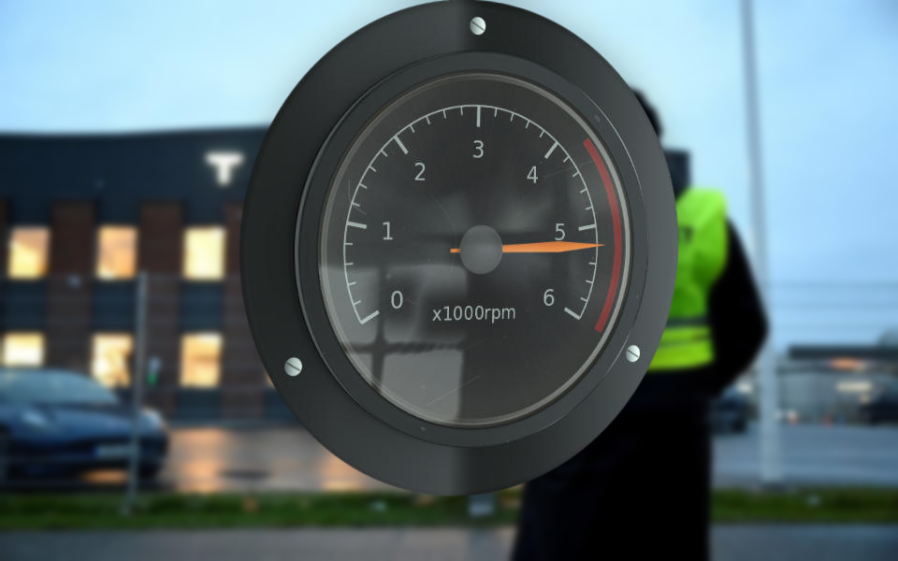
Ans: 5200 rpm
